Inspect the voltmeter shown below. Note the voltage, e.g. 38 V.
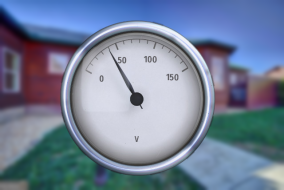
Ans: 40 V
